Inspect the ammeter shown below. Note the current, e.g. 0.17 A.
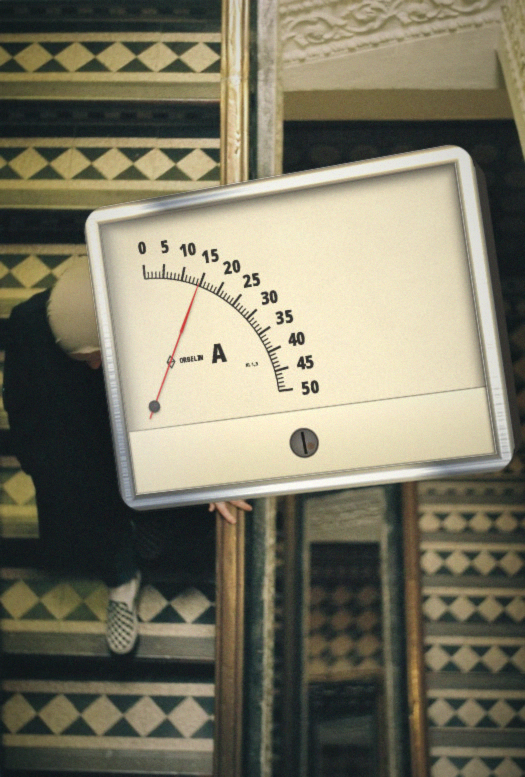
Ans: 15 A
